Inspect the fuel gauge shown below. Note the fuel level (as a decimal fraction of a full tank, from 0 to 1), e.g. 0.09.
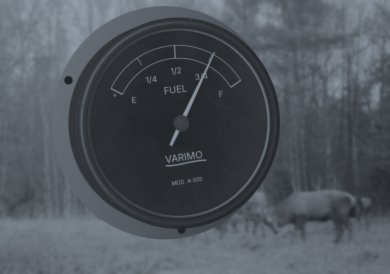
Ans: 0.75
